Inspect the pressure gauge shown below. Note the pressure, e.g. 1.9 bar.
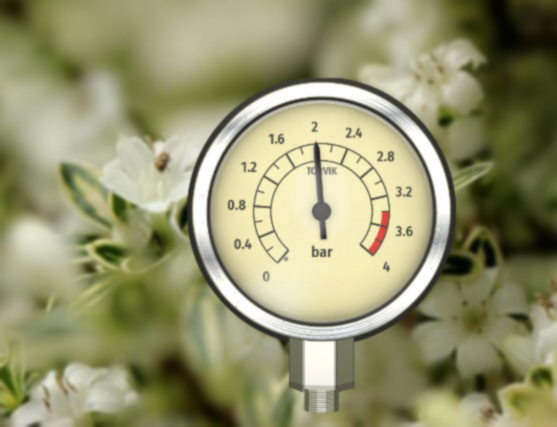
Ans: 2 bar
